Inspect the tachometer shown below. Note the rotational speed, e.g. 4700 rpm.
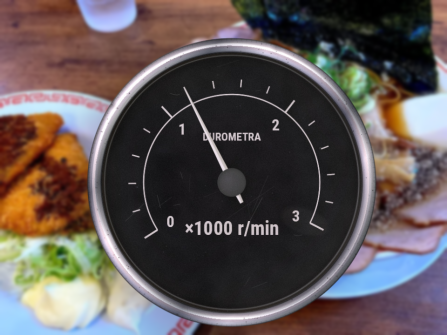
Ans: 1200 rpm
